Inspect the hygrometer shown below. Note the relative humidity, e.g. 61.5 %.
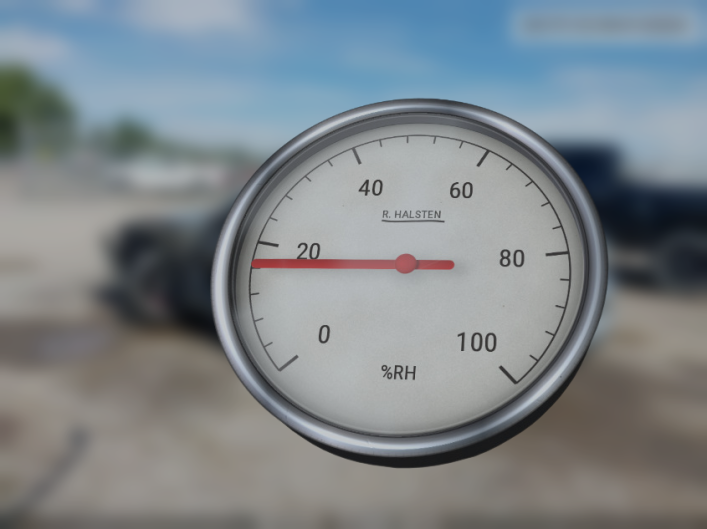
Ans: 16 %
